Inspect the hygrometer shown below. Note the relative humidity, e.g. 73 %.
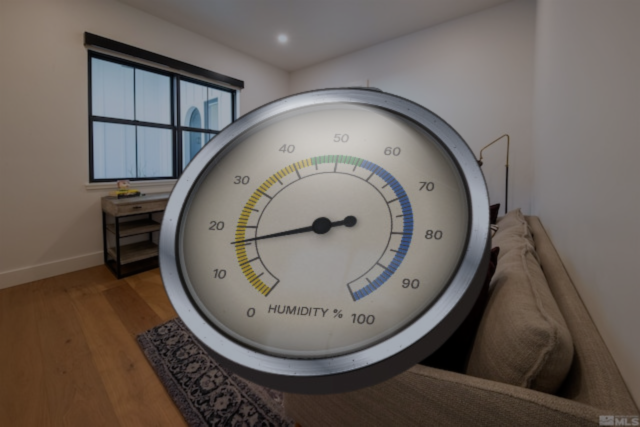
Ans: 15 %
